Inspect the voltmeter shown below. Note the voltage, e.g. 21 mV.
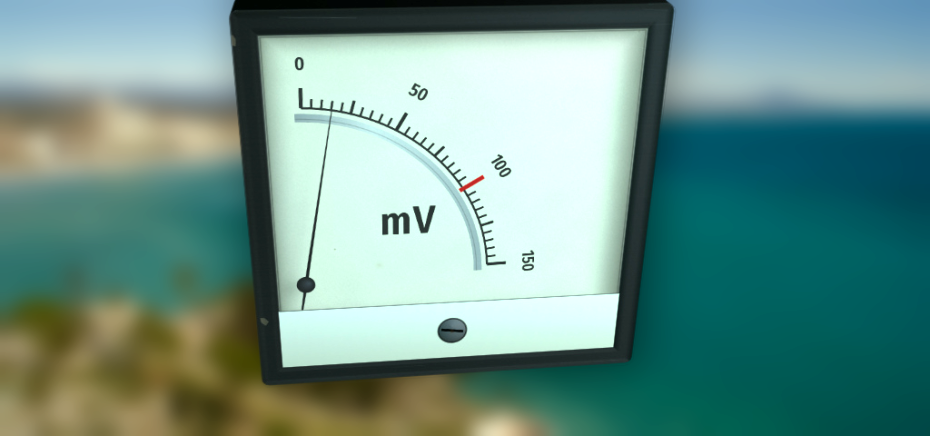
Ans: 15 mV
